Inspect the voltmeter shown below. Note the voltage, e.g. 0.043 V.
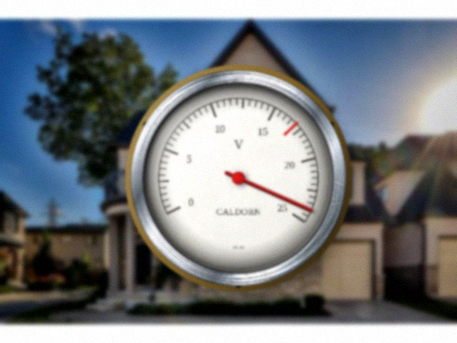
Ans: 24 V
